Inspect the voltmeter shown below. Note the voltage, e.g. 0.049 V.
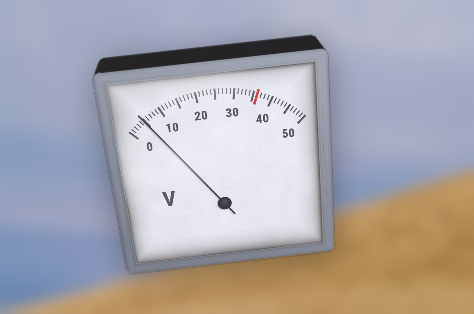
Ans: 5 V
